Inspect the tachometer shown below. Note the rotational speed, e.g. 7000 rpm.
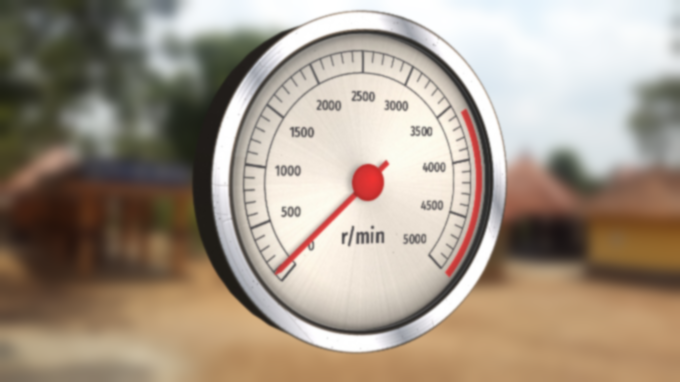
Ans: 100 rpm
